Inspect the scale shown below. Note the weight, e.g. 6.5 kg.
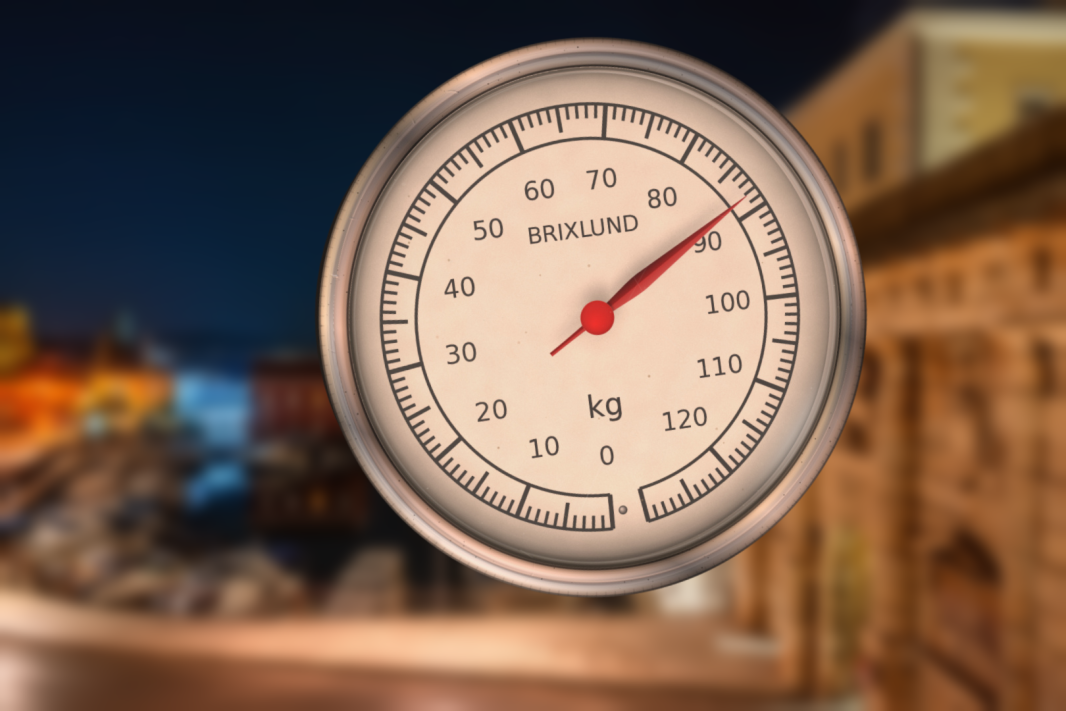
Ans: 88 kg
